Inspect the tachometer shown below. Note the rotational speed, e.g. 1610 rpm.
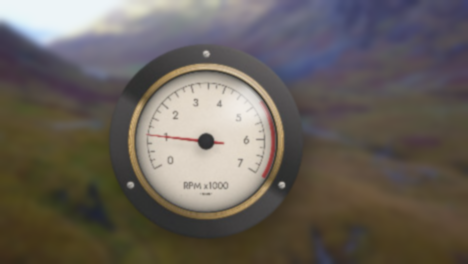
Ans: 1000 rpm
